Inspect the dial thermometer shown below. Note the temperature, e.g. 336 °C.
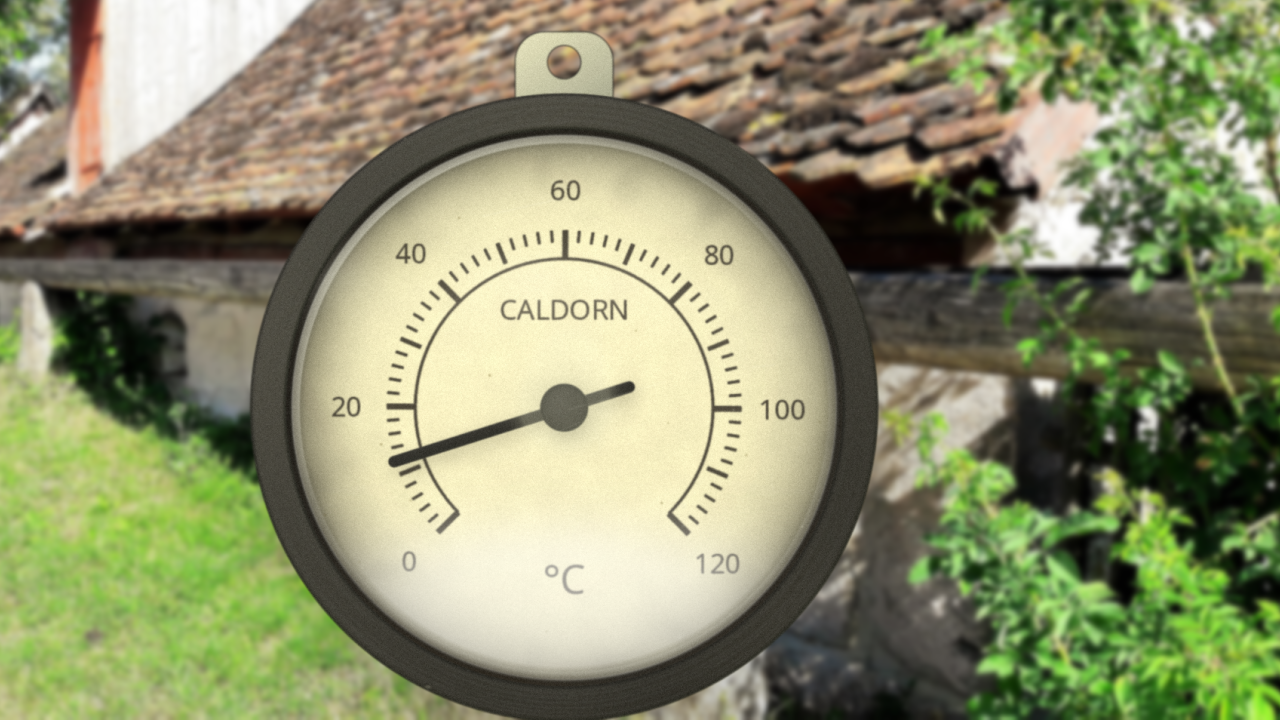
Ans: 12 °C
